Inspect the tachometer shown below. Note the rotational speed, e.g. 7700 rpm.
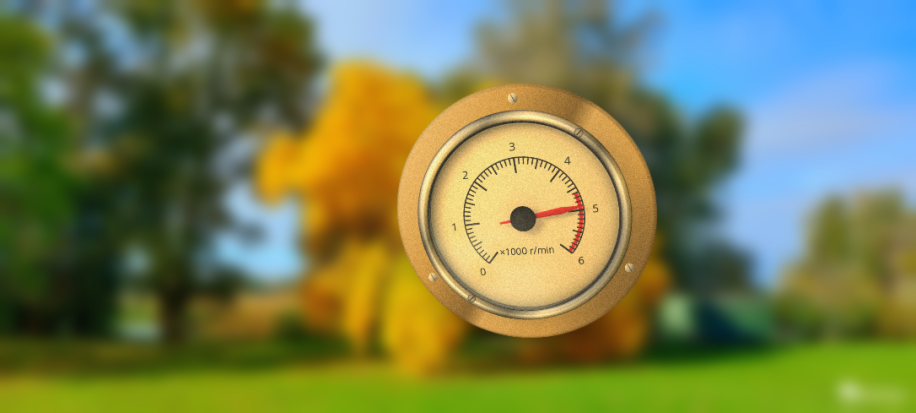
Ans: 4900 rpm
